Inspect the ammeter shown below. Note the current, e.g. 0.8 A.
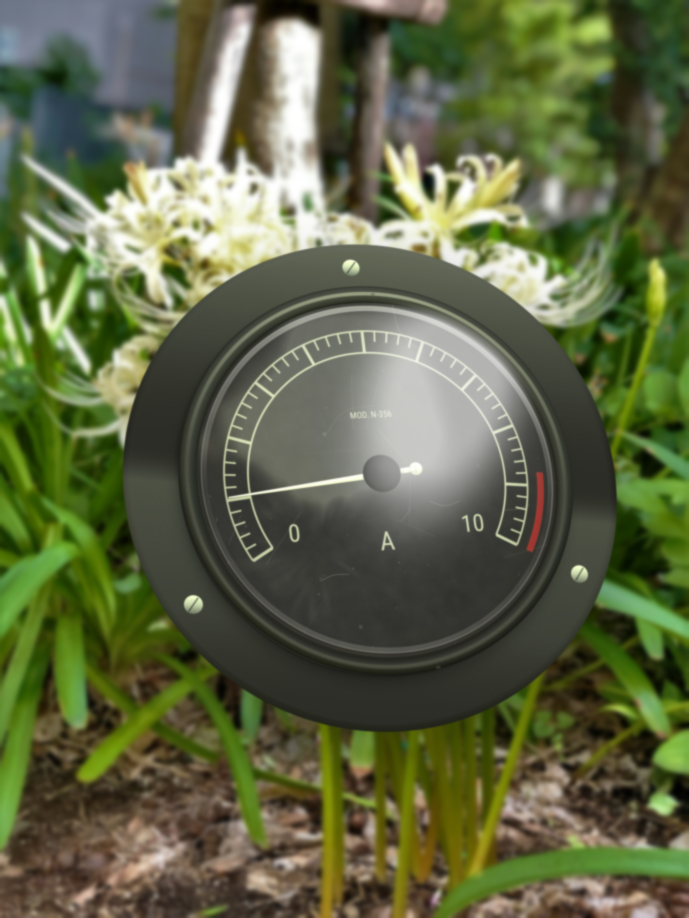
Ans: 1 A
